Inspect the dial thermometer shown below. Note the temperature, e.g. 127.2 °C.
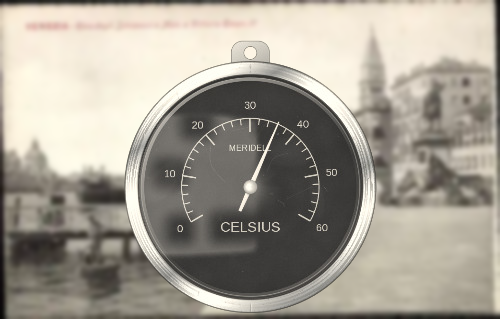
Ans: 36 °C
